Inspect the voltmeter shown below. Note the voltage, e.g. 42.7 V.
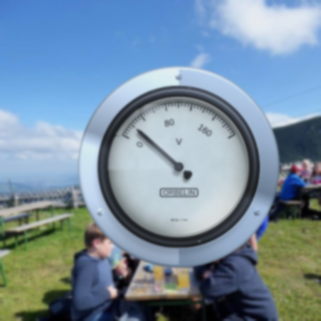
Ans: 20 V
